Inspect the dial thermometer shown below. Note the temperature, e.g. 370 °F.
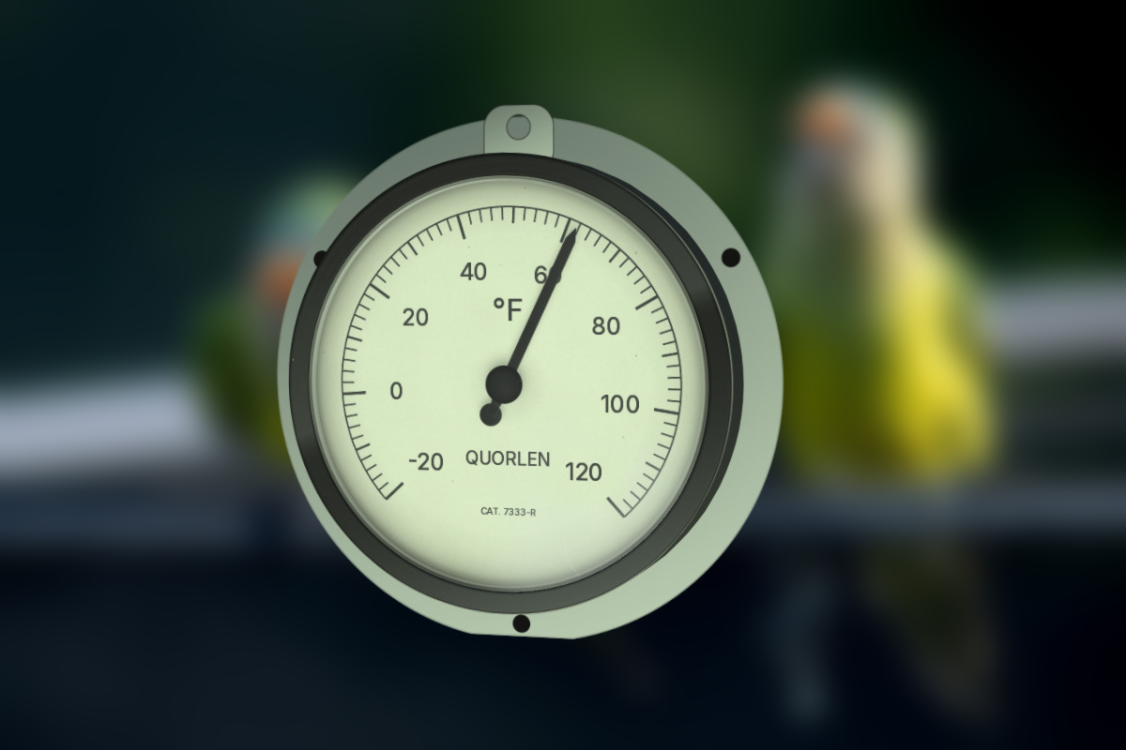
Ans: 62 °F
